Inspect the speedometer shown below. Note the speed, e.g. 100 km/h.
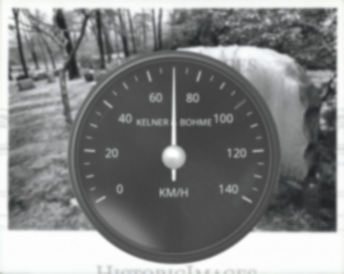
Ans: 70 km/h
